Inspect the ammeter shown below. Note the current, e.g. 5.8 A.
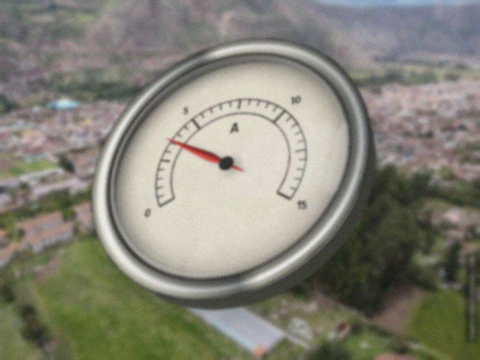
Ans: 3.5 A
